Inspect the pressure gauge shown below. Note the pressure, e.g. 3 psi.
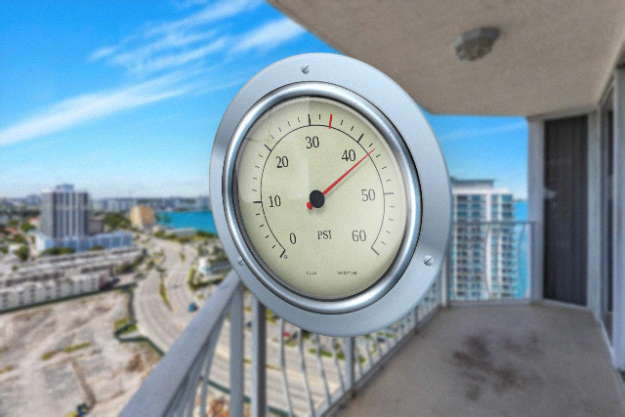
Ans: 43 psi
